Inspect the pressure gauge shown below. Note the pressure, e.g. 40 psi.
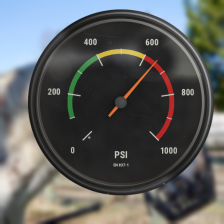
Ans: 650 psi
